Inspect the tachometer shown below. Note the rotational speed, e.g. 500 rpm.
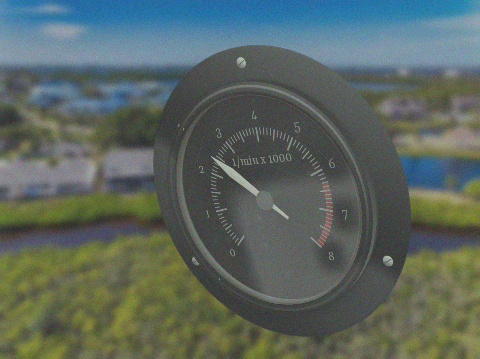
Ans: 2500 rpm
